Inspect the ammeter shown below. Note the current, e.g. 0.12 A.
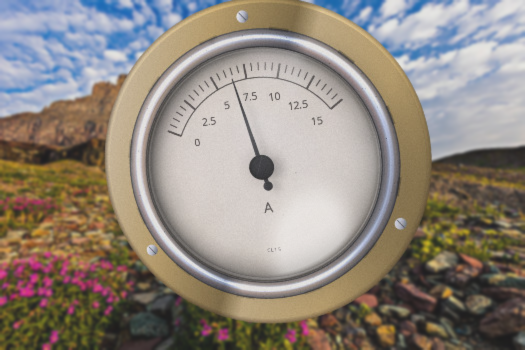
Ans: 6.5 A
